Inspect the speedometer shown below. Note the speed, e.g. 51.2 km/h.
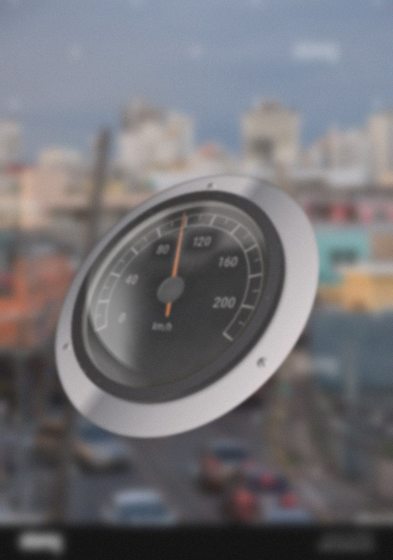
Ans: 100 km/h
